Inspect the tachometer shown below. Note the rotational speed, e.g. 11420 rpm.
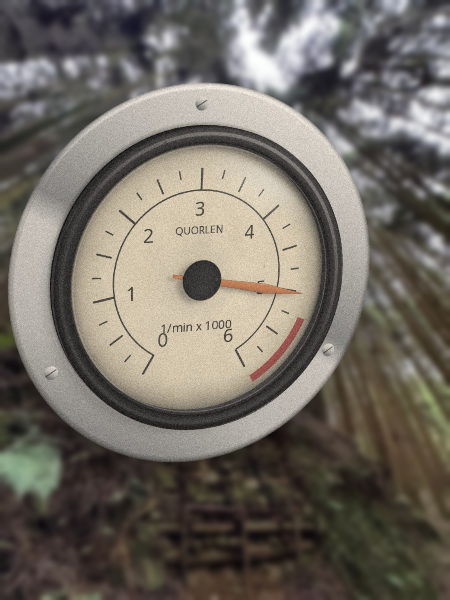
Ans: 5000 rpm
